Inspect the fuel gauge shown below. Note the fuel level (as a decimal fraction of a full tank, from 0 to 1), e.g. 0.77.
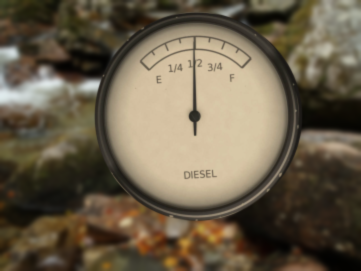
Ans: 0.5
